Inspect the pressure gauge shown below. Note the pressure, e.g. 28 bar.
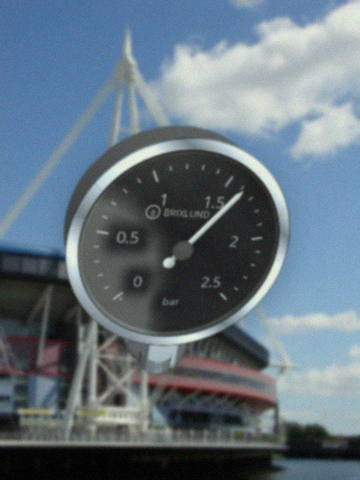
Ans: 1.6 bar
